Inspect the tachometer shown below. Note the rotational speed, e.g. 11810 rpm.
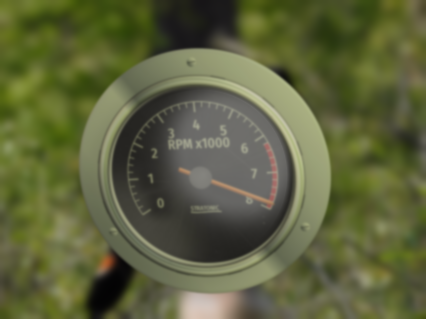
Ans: 7800 rpm
